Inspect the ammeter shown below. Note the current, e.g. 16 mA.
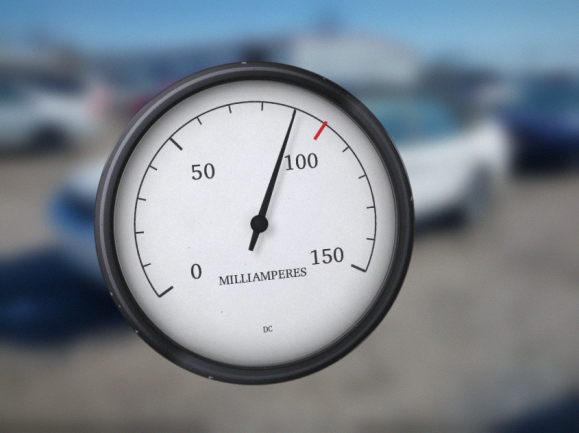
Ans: 90 mA
